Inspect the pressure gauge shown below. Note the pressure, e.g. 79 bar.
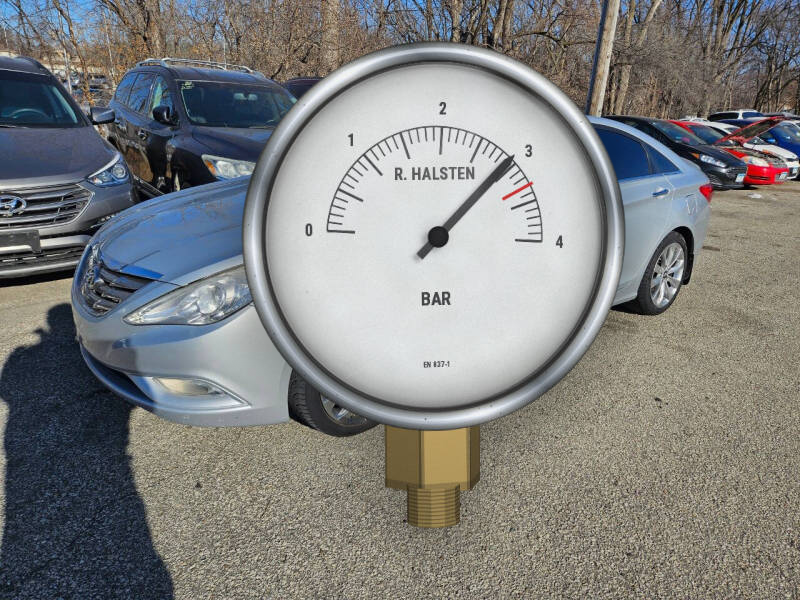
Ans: 2.9 bar
